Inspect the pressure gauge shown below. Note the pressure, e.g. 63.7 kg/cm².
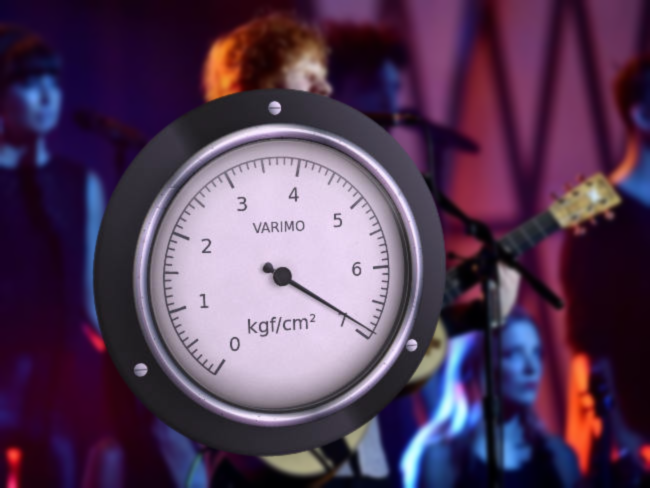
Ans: 6.9 kg/cm²
